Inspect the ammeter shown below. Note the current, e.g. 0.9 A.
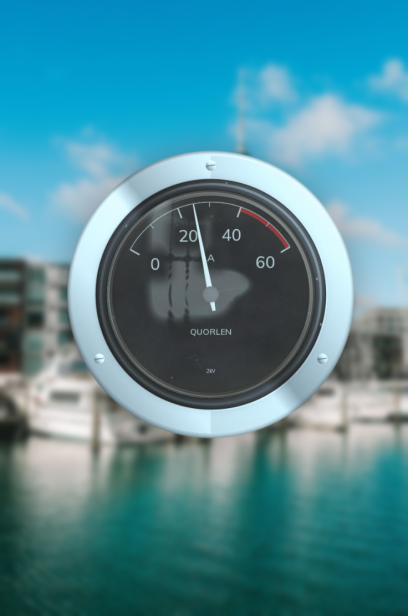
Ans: 25 A
